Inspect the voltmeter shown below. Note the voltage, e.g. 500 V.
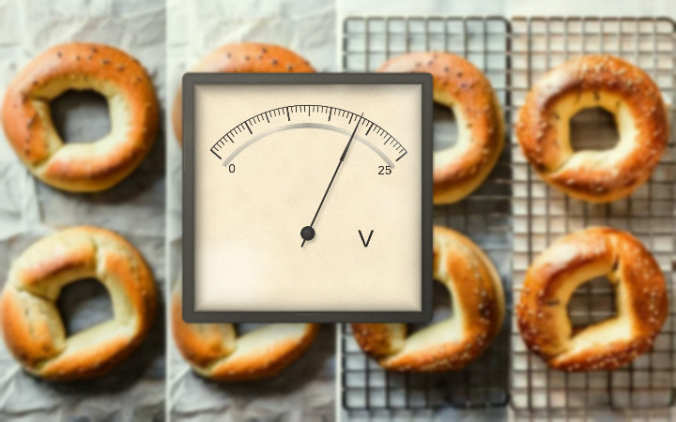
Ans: 18.5 V
